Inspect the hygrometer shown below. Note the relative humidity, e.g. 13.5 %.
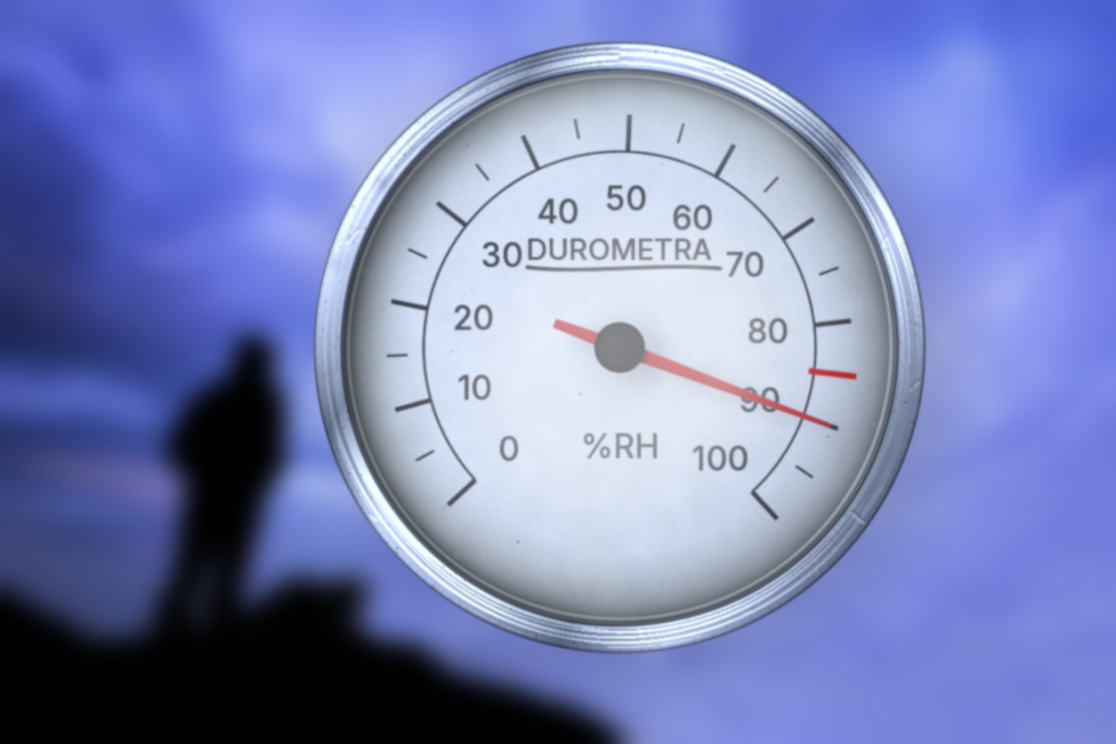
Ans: 90 %
